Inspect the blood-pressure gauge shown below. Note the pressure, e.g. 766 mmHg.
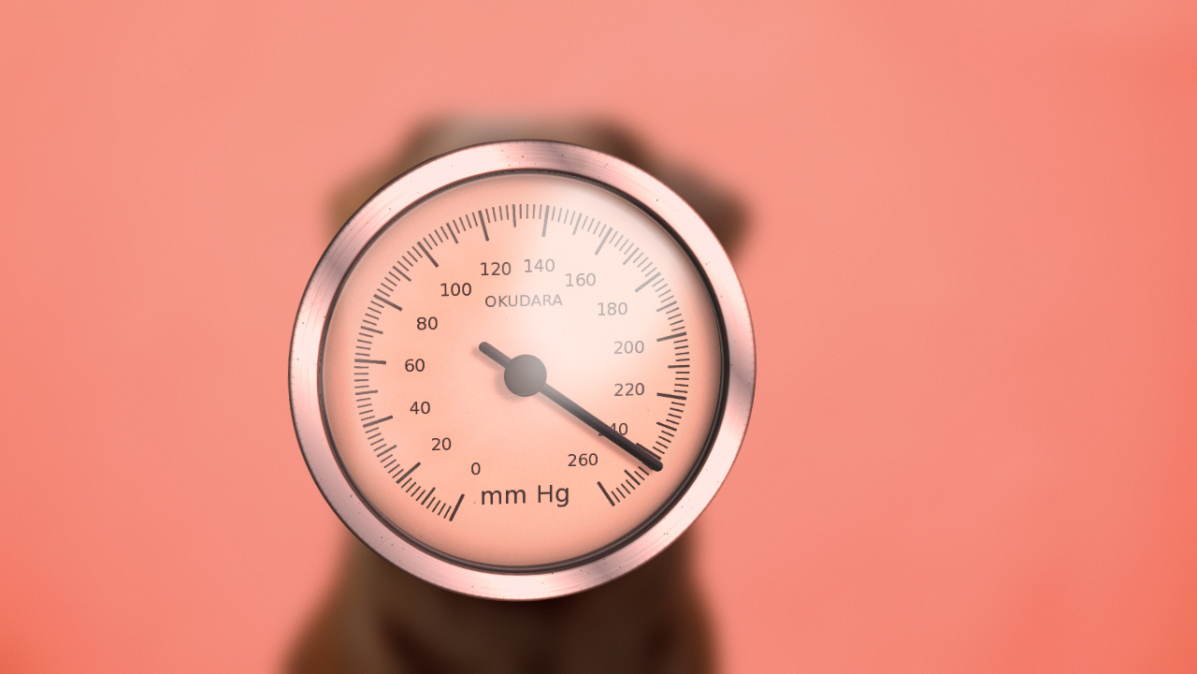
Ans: 242 mmHg
